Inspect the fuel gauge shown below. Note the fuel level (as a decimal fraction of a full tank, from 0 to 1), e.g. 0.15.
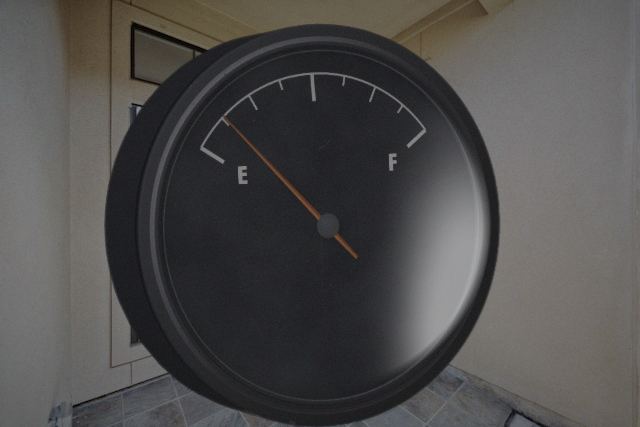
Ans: 0.125
